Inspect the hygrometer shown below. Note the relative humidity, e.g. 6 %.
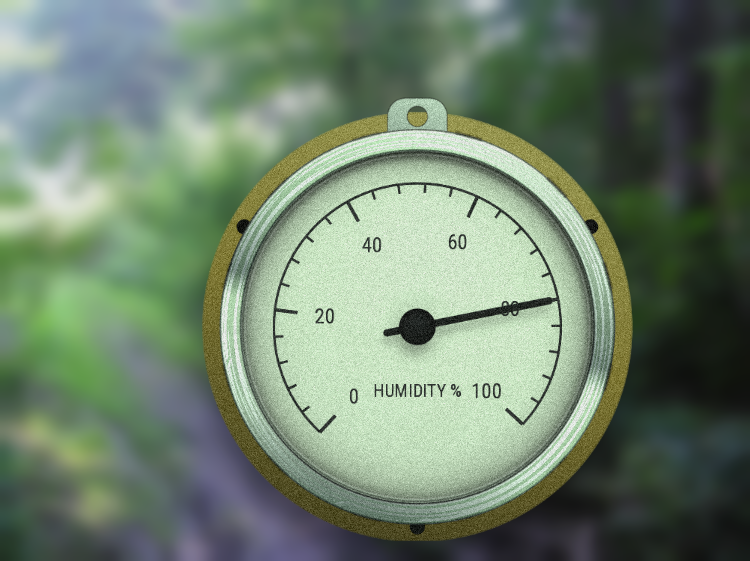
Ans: 80 %
